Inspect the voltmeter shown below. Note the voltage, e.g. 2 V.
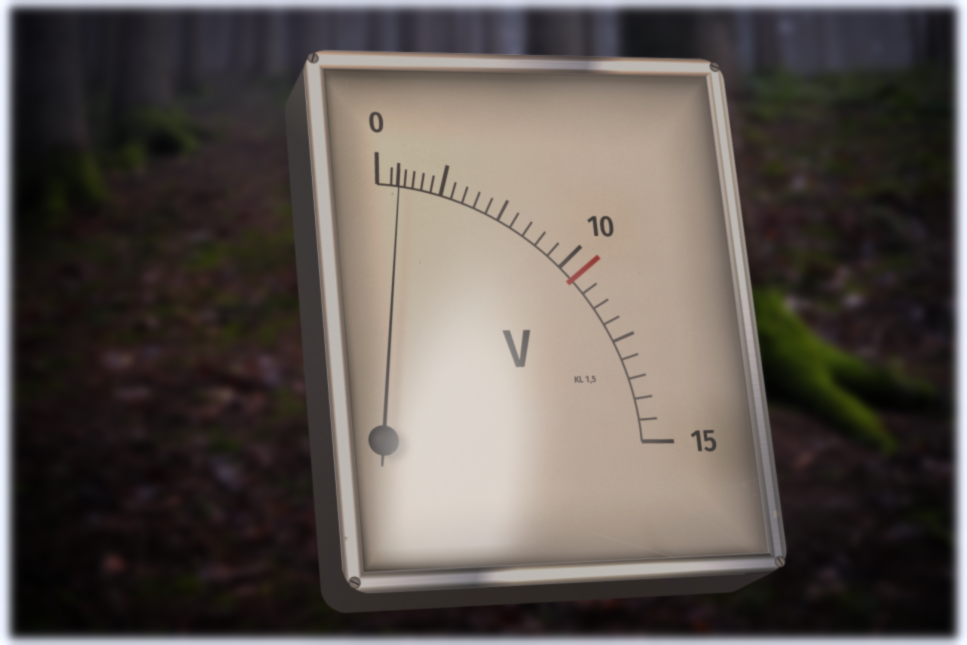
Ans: 2.5 V
